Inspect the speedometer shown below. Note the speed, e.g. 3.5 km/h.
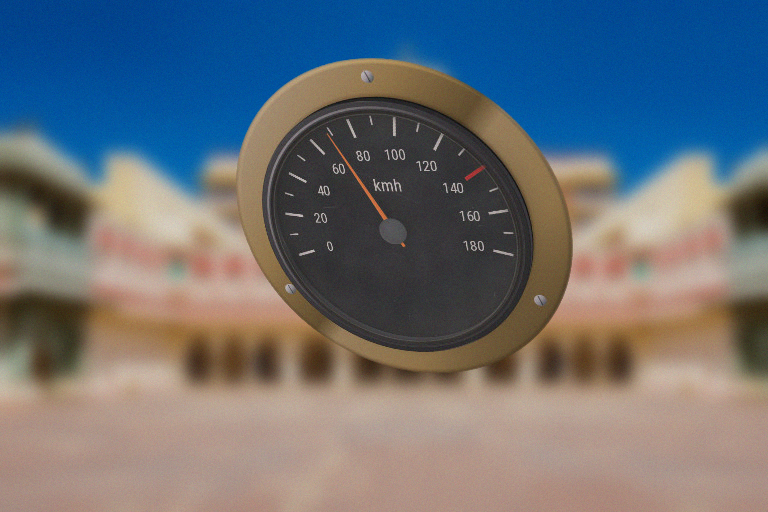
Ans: 70 km/h
